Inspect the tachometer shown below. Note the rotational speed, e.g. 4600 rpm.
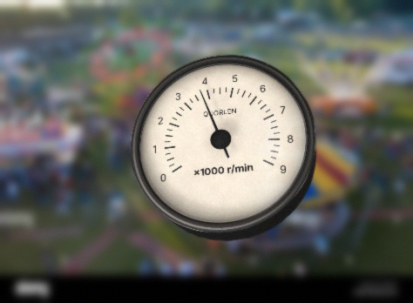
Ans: 3750 rpm
